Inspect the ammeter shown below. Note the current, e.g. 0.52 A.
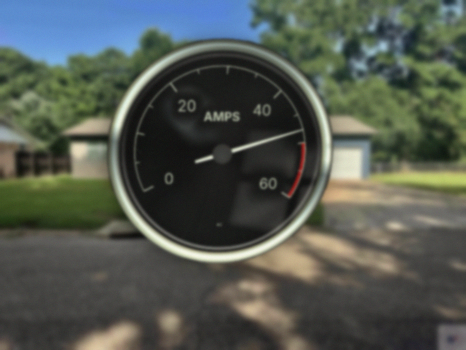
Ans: 47.5 A
